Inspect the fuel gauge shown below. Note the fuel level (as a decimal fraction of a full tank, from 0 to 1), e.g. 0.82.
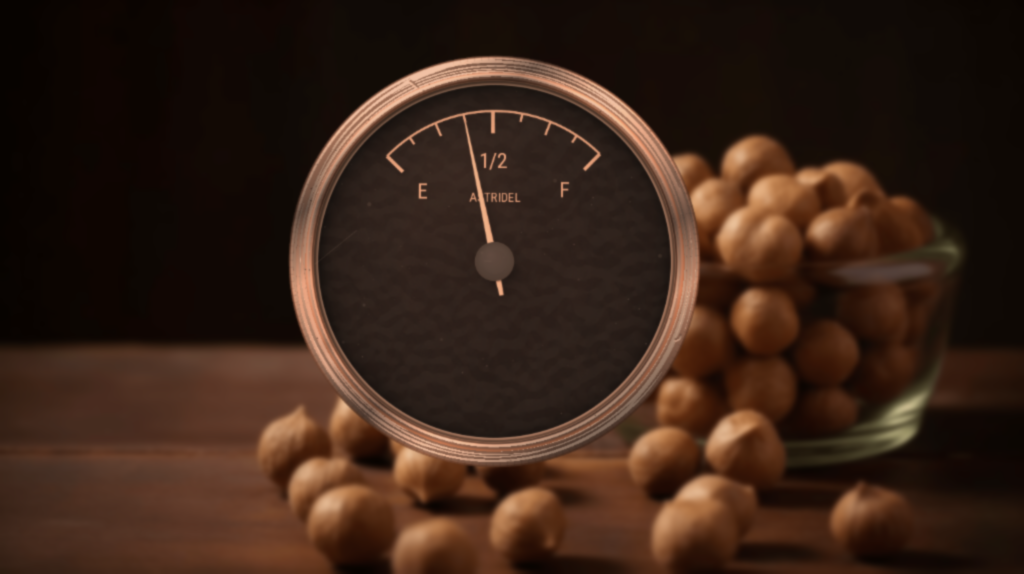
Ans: 0.375
